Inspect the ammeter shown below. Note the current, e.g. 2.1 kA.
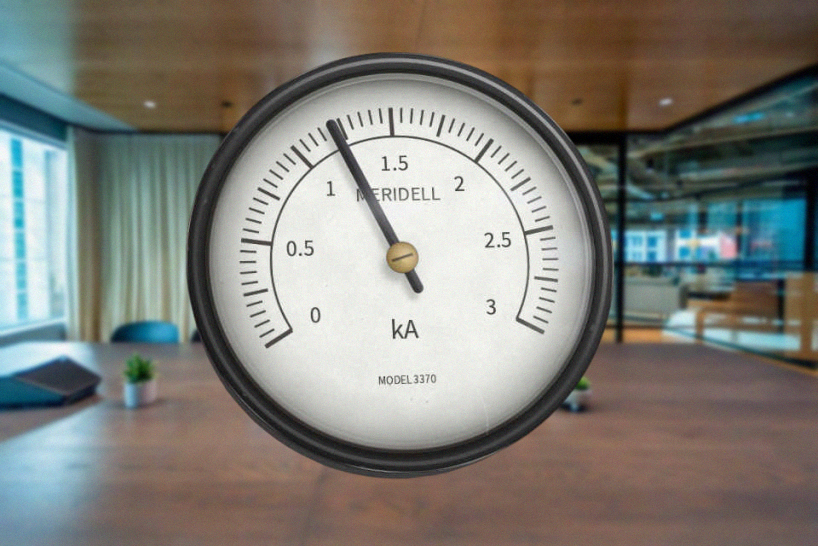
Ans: 1.2 kA
